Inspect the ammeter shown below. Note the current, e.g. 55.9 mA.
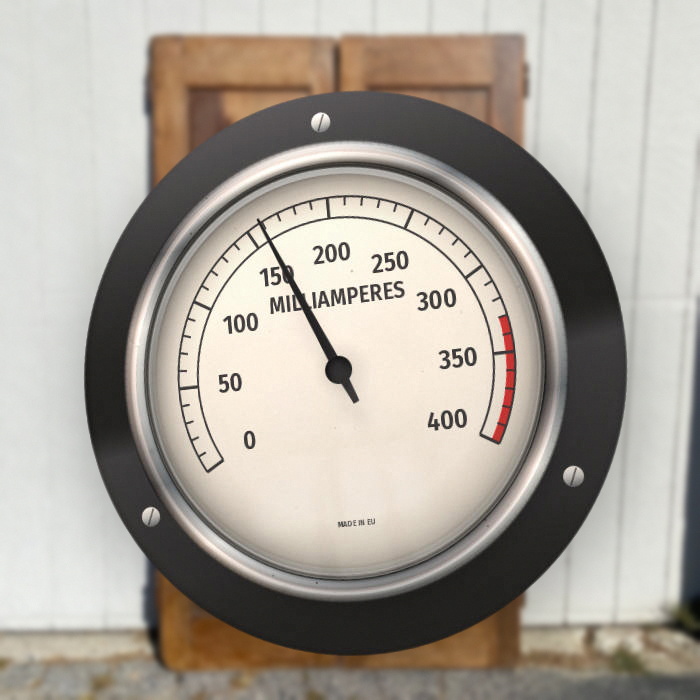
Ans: 160 mA
